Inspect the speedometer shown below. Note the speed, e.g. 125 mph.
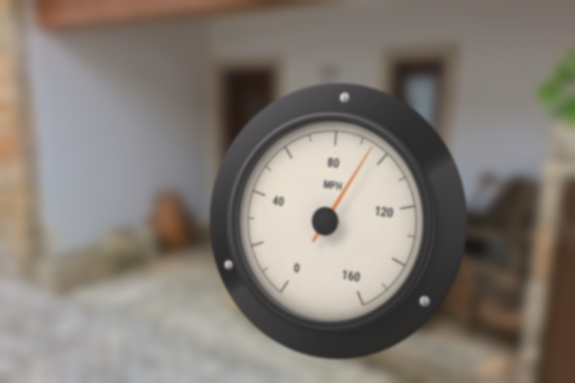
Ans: 95 mph
